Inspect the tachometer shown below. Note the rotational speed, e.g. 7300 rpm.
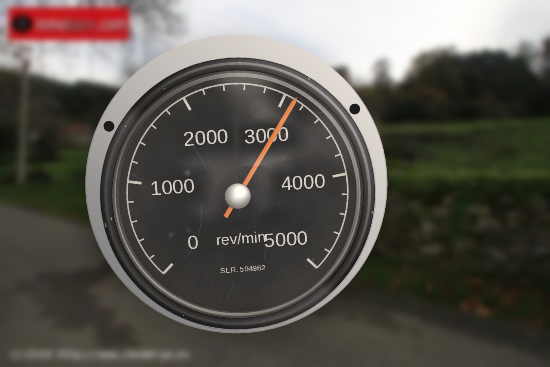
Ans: 3100 rpm
